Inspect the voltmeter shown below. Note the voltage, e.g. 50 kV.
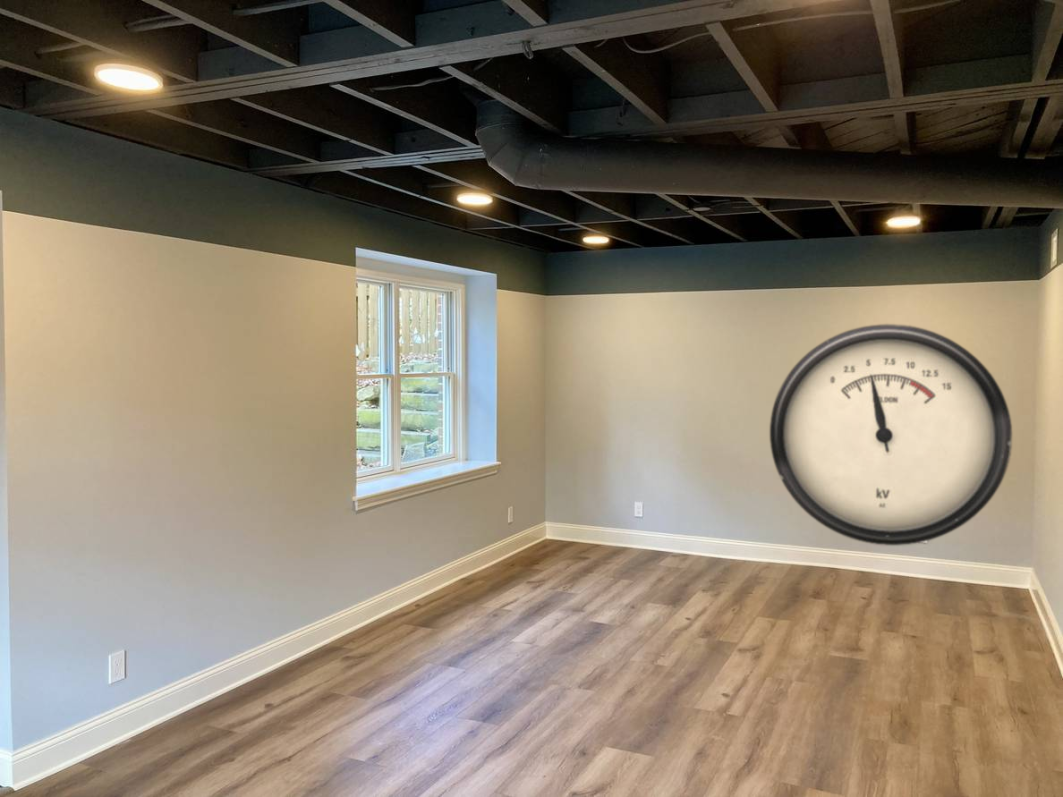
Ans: 5 kV
